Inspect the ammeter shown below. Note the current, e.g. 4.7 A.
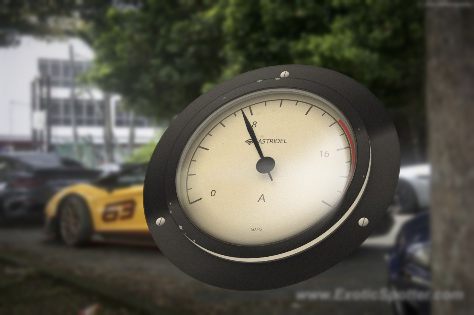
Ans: 7.5 A
